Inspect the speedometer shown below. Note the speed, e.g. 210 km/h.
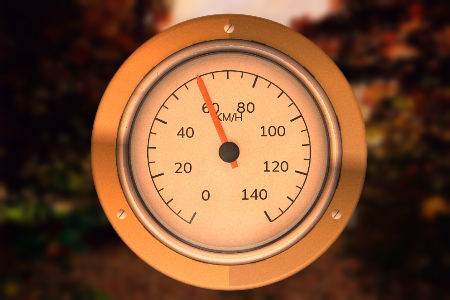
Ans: 60 km/h
